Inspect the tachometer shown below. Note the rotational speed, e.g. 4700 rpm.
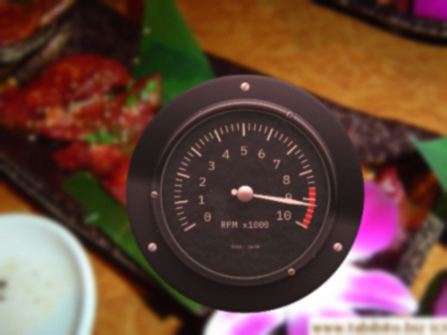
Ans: 9200 rpm
